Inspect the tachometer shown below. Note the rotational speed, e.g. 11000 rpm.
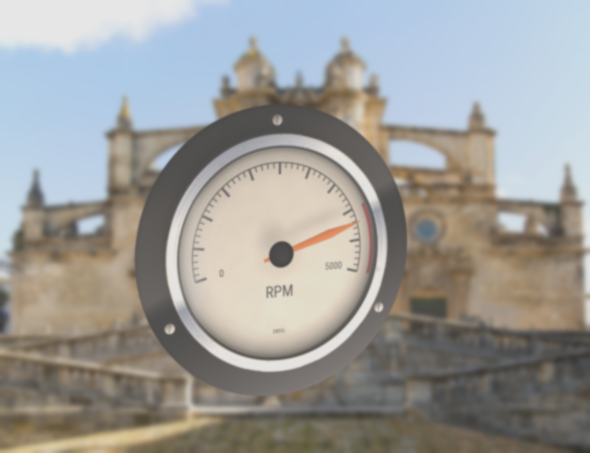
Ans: 4200 rpm
